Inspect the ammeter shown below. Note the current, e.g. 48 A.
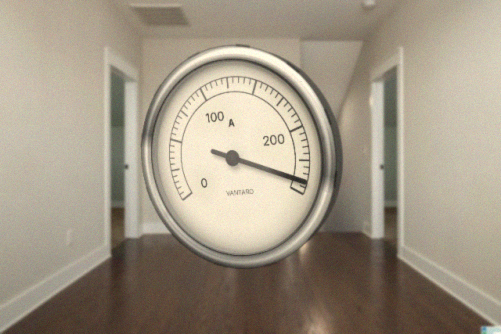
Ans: 240 A
